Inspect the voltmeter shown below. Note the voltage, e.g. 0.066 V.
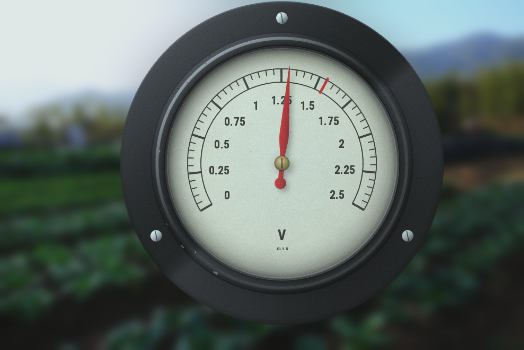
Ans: 1.3 V
